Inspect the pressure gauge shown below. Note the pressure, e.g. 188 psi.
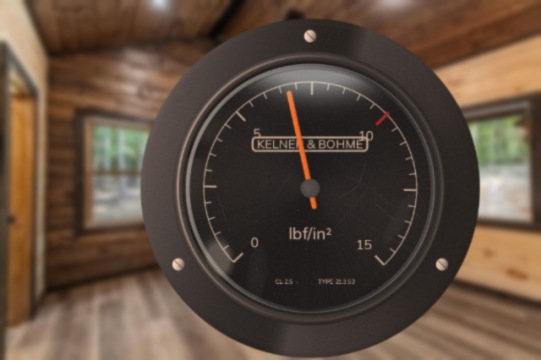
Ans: 6.75 psi
